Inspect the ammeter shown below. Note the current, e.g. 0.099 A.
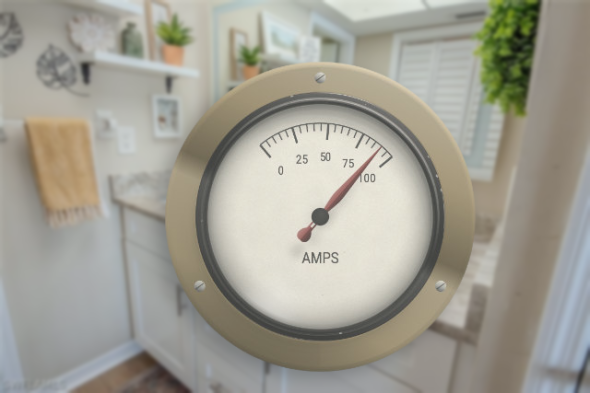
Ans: 90 A
